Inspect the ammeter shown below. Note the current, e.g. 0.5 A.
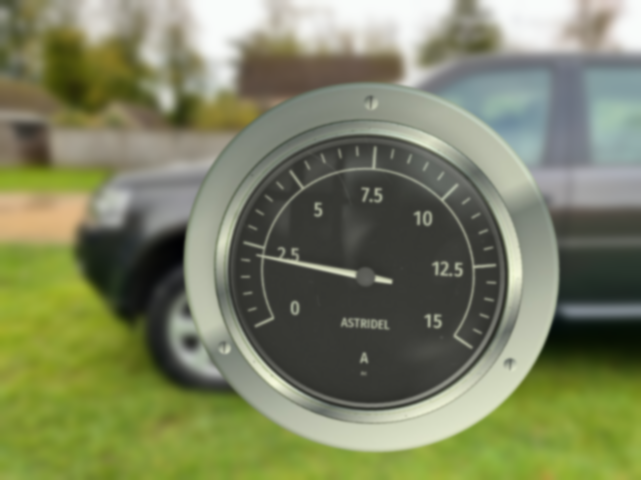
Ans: 2.25 A
